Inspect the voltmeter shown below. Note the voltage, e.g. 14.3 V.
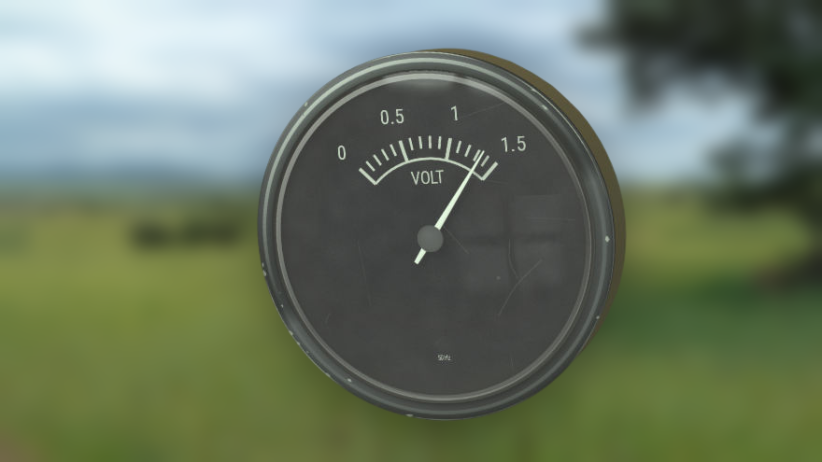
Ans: 1.35 V
